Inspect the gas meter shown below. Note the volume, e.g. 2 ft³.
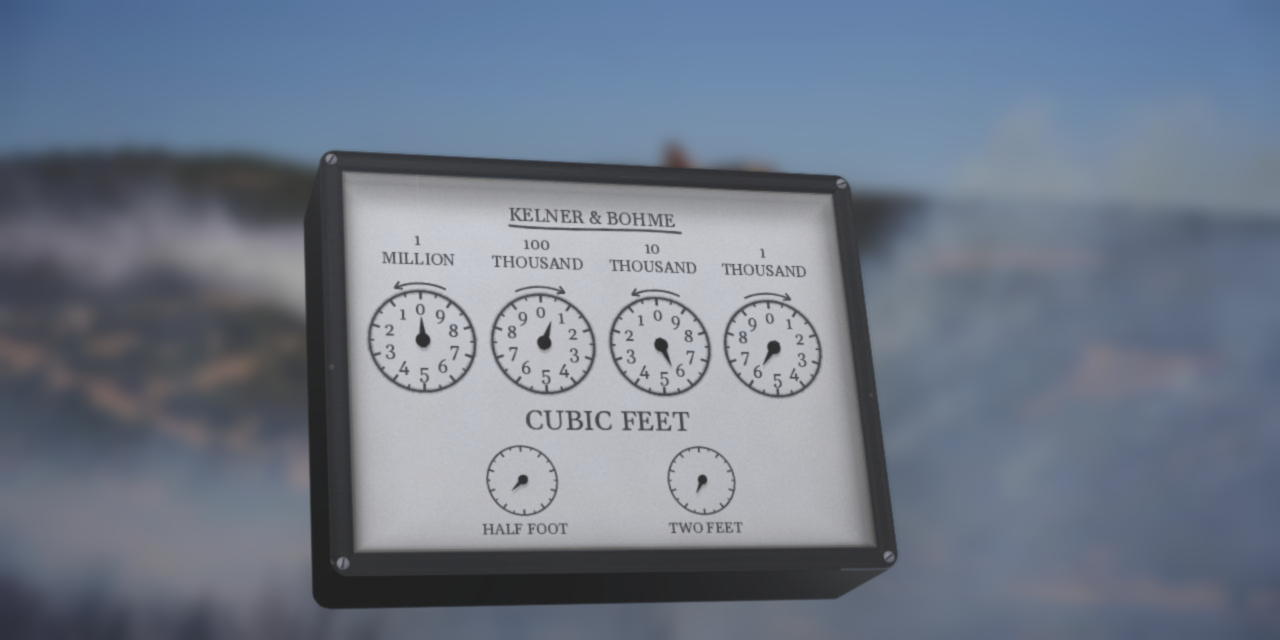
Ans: 5600 ft³
